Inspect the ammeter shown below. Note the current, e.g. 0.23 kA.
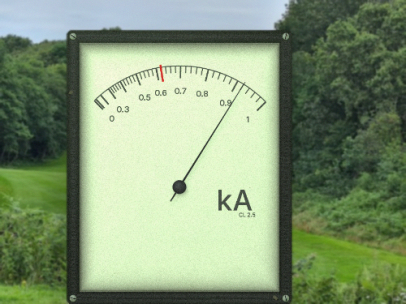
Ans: 0.92 kA
